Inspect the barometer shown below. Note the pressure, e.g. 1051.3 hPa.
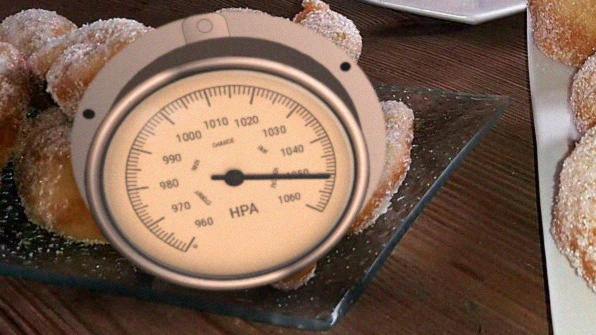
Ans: 1050 hPa
